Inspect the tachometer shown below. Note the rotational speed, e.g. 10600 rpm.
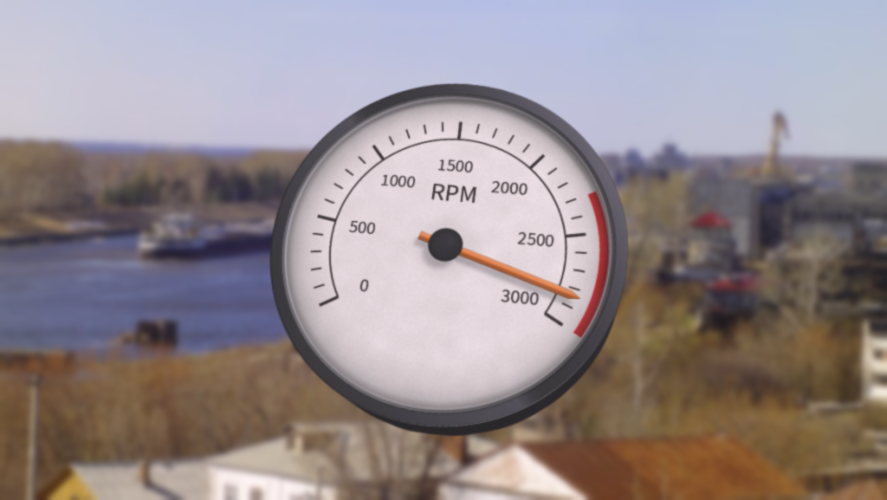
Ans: 2850 rpm
